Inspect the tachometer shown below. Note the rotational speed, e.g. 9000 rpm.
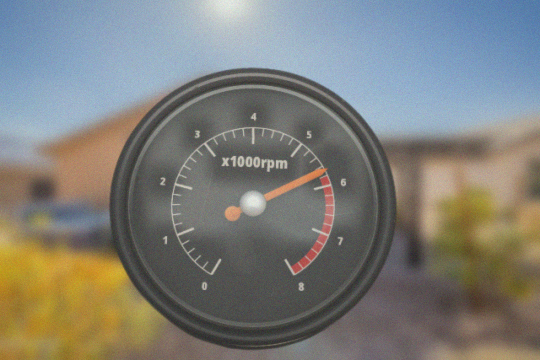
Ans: 5700 rpm
